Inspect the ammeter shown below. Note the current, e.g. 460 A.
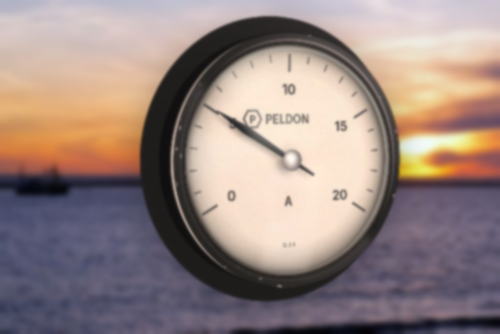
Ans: 5 A
